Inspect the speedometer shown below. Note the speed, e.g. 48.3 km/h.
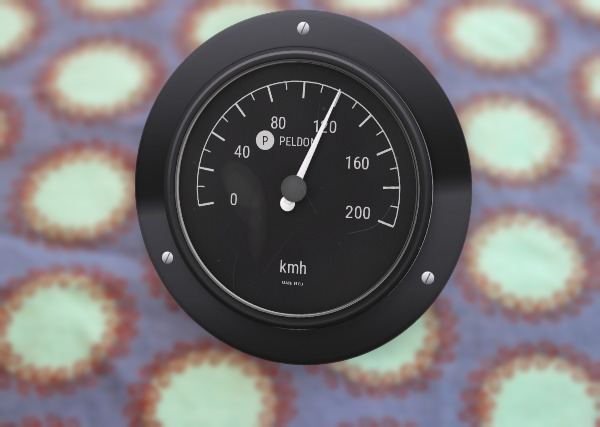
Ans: 120 km/h
